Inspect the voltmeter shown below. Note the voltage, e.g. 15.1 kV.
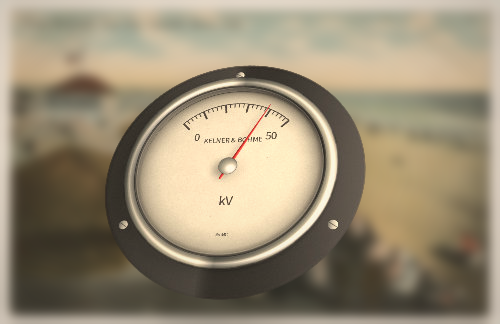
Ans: 40 kV
